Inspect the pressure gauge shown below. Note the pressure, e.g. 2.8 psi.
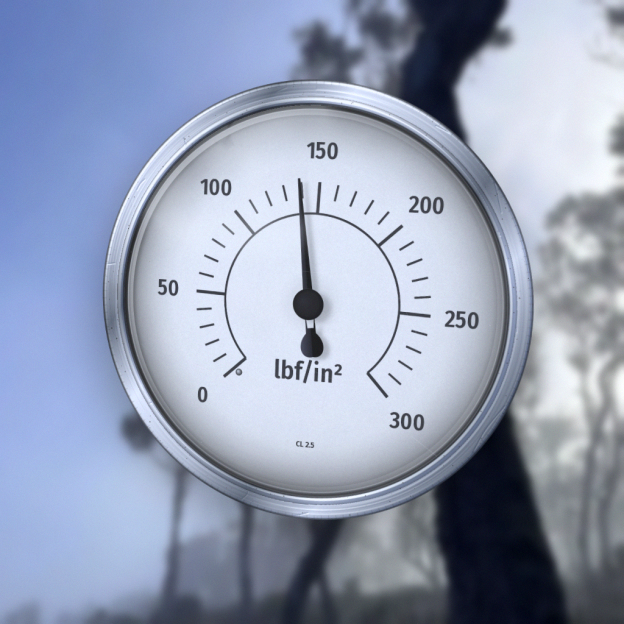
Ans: 140 psi
